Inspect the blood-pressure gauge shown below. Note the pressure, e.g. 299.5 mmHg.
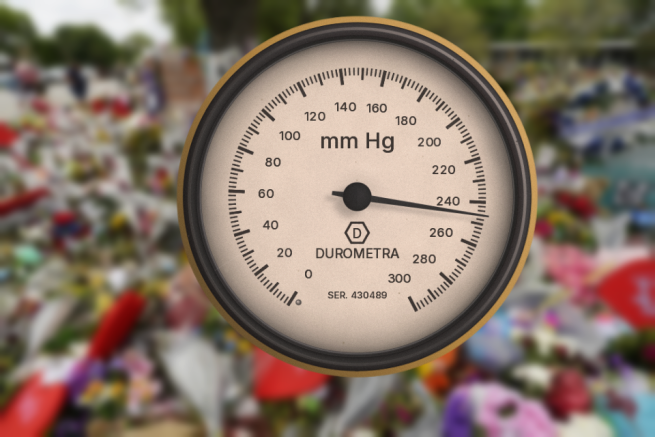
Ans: 246 mmHg
